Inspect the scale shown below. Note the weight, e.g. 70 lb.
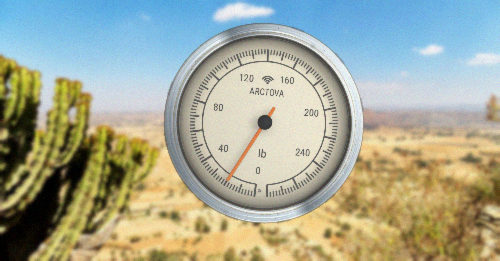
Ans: 20 lb
